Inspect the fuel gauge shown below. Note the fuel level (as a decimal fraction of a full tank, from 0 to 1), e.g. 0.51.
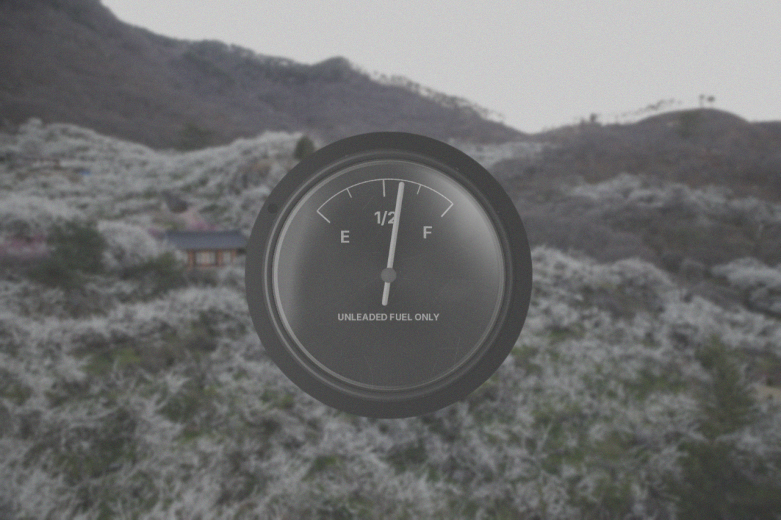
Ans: 0.625
